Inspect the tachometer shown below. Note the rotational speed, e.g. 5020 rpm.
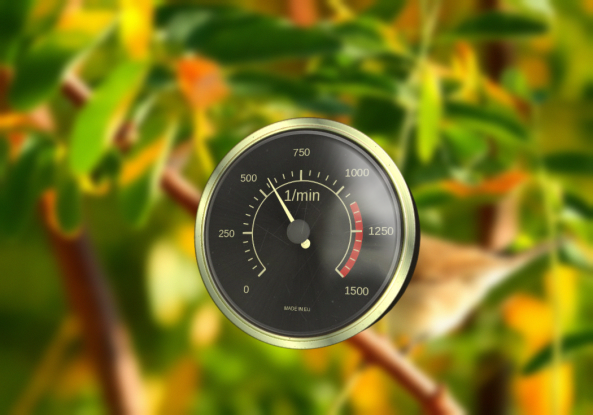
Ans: 575 rpm
